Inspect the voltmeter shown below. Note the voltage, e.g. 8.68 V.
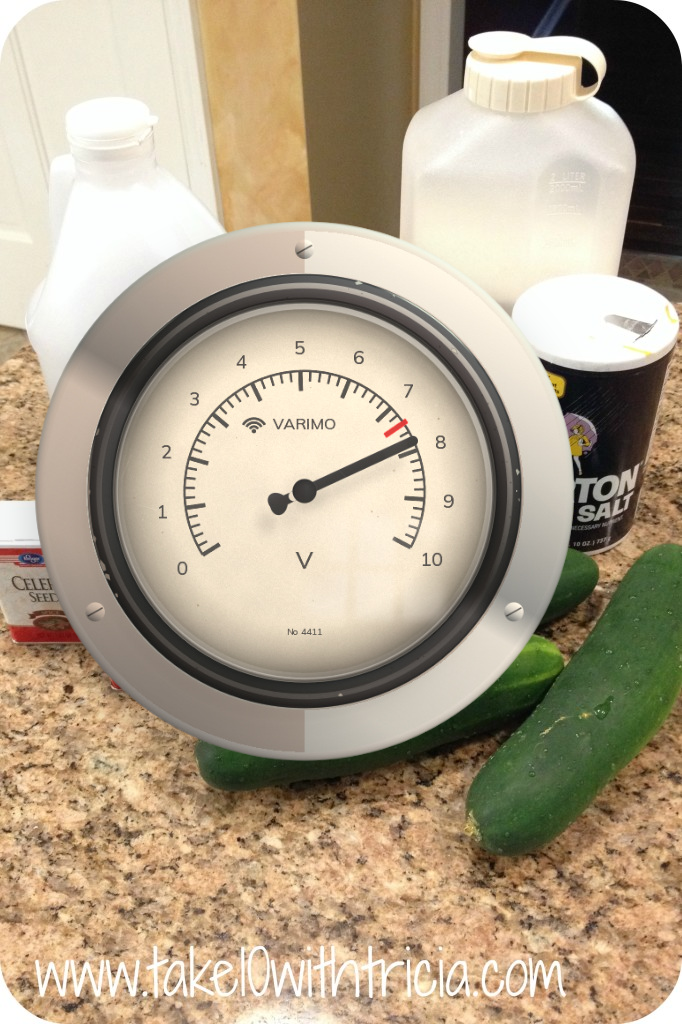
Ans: 7.8 V
